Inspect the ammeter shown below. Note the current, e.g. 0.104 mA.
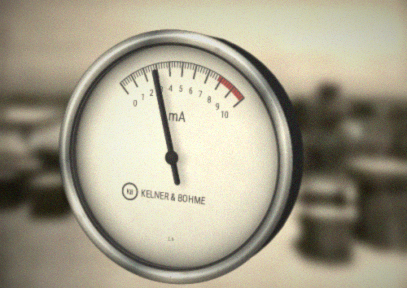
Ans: 3 mA
